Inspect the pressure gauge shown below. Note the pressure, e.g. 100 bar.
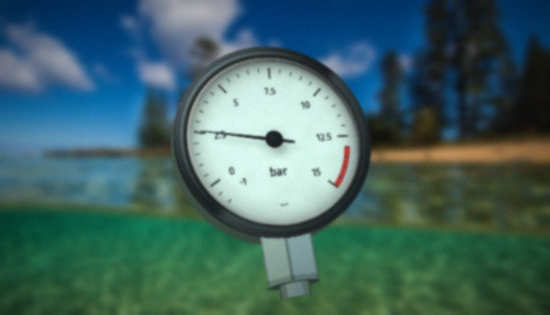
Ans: 2.5 bar
